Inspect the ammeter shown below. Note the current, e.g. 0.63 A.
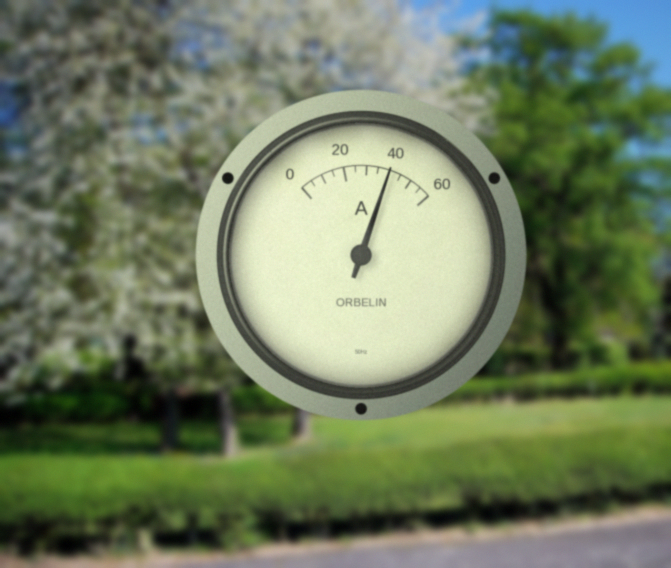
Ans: 40 A
